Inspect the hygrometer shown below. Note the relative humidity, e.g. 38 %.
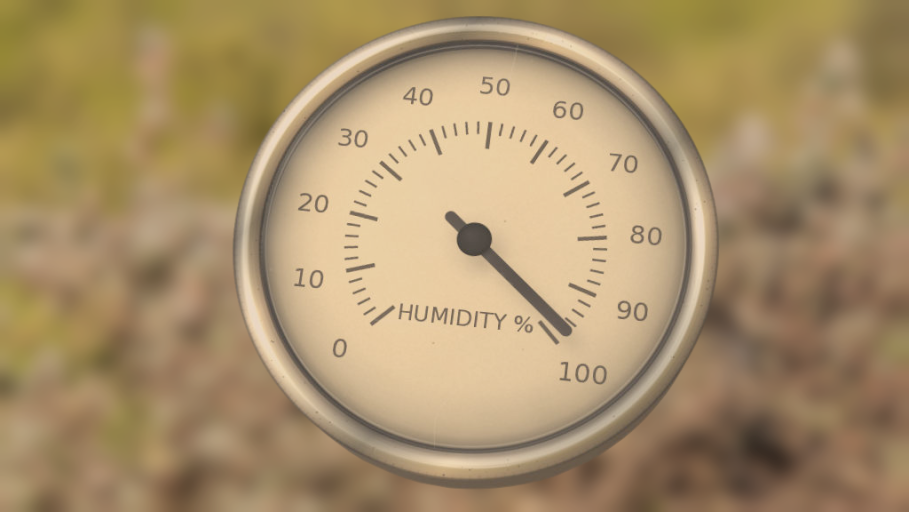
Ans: 98 %
